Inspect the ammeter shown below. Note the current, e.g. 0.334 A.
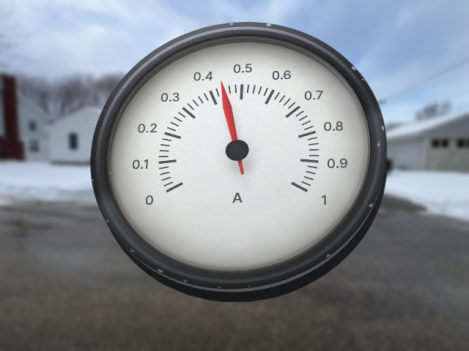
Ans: 0.44 A
